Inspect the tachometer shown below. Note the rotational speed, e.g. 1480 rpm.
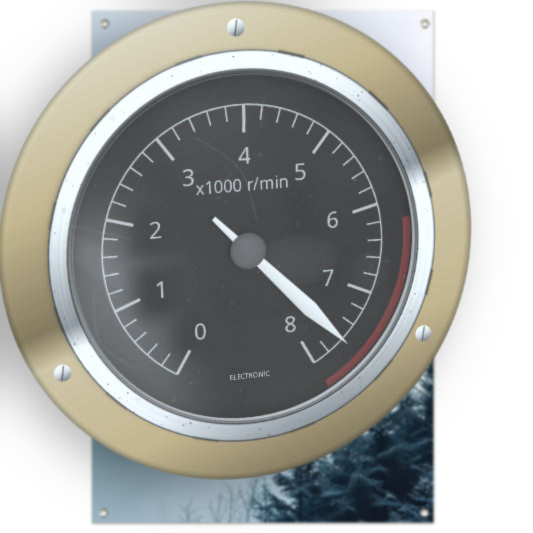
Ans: 7600 rpm
